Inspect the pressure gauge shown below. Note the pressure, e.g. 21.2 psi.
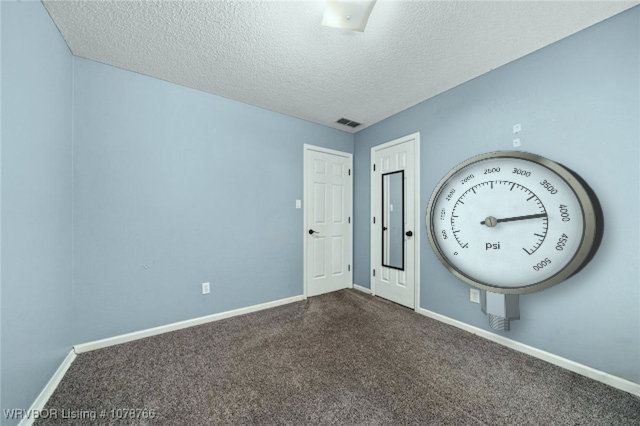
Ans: 4000 psi
